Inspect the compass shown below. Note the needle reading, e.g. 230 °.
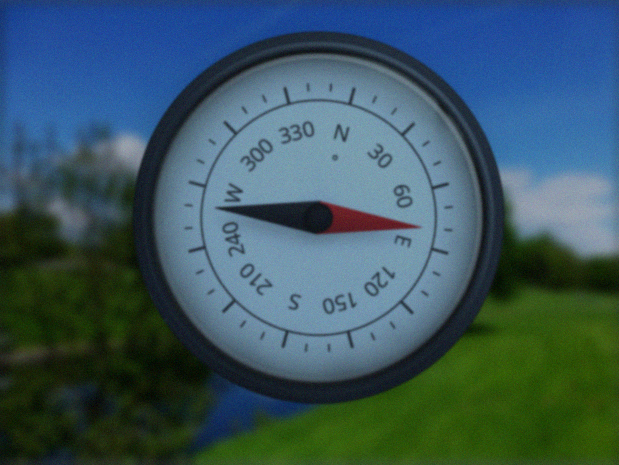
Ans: 80 °
